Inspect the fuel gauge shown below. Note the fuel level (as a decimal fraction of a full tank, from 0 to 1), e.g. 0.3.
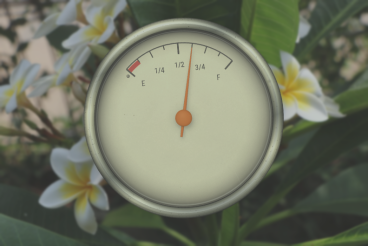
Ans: 0.625
